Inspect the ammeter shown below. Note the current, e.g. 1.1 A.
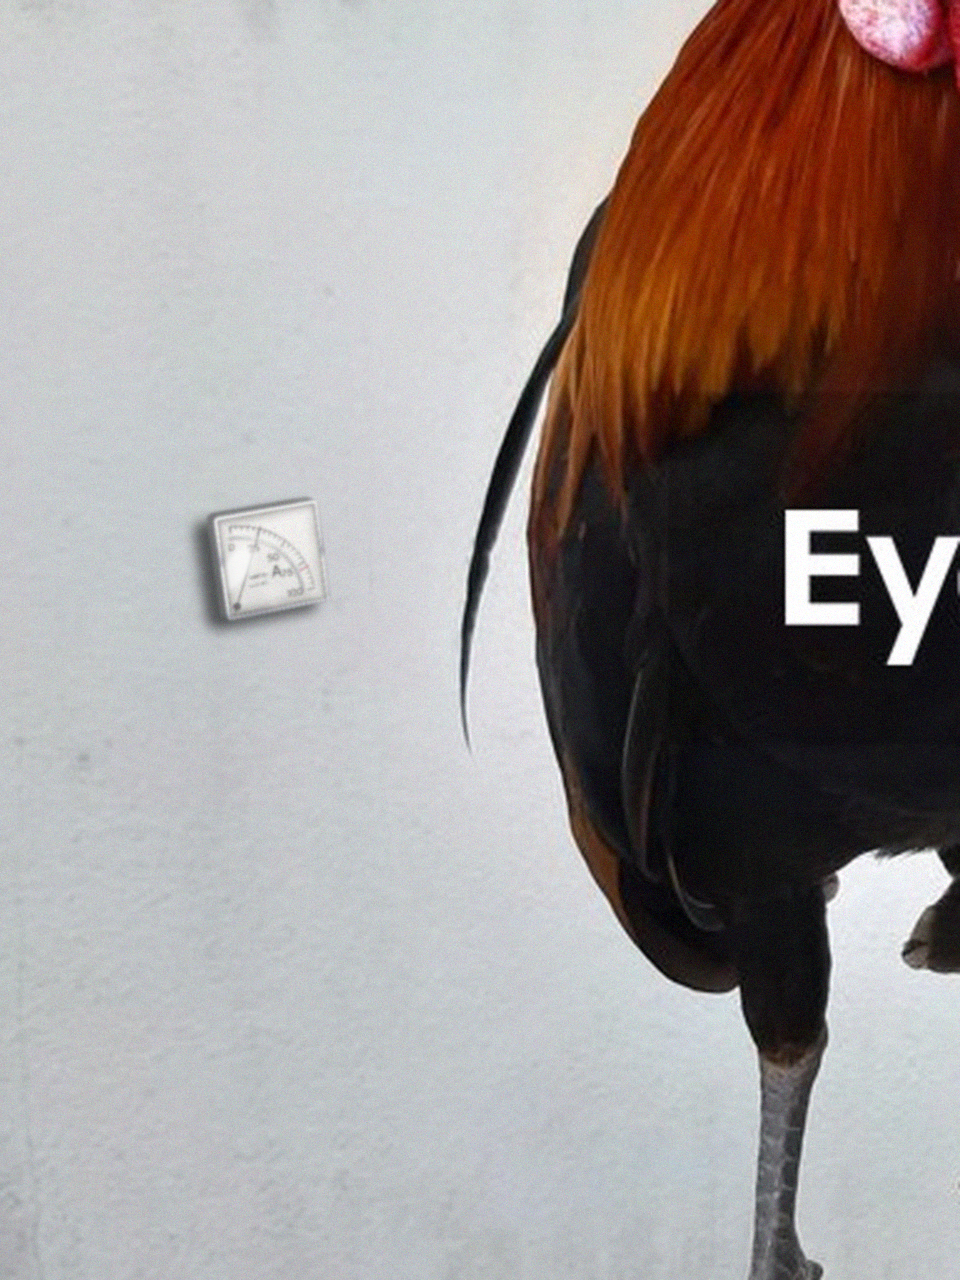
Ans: 25 A
